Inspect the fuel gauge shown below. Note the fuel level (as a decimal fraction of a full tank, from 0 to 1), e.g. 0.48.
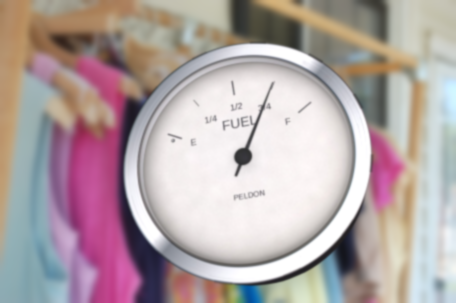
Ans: 0.75
